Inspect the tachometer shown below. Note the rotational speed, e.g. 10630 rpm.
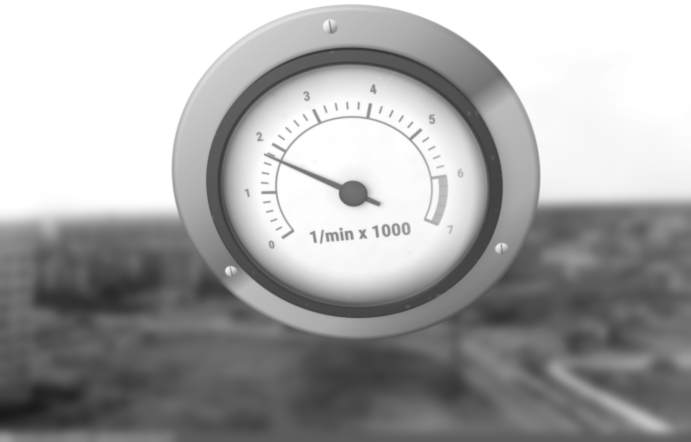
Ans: 1800 rpm
